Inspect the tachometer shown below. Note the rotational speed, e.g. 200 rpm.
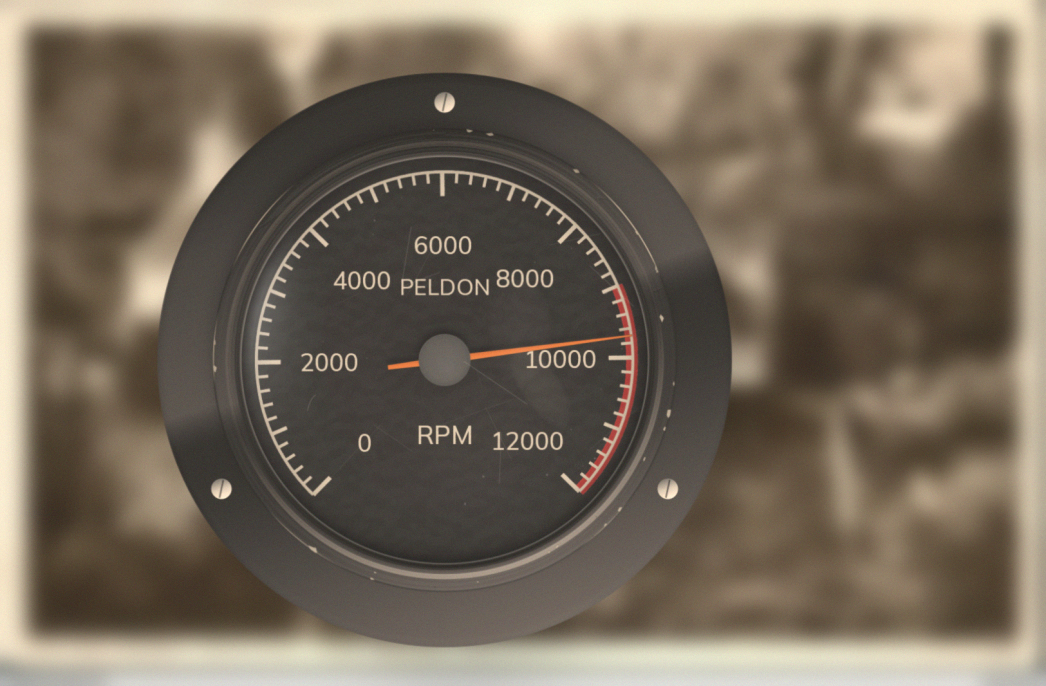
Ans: 9700 rpm
